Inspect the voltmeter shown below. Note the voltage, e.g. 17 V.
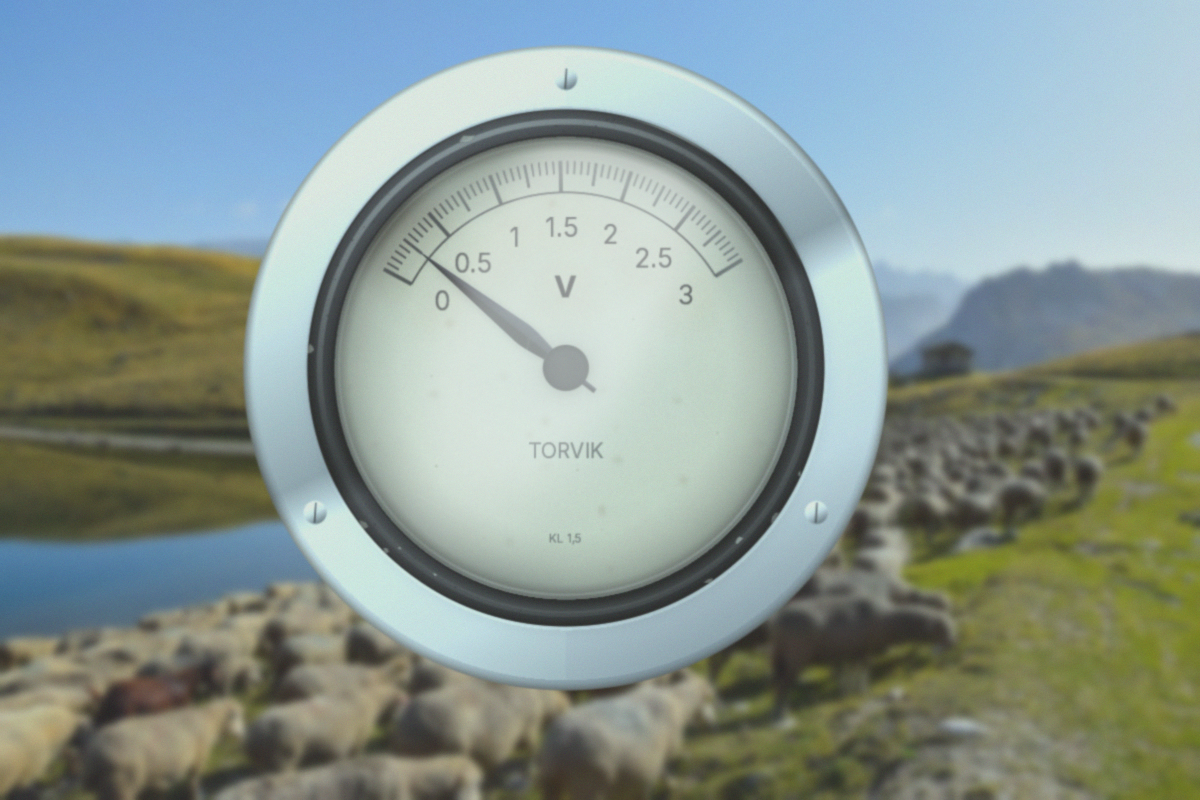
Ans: 0.25 V
